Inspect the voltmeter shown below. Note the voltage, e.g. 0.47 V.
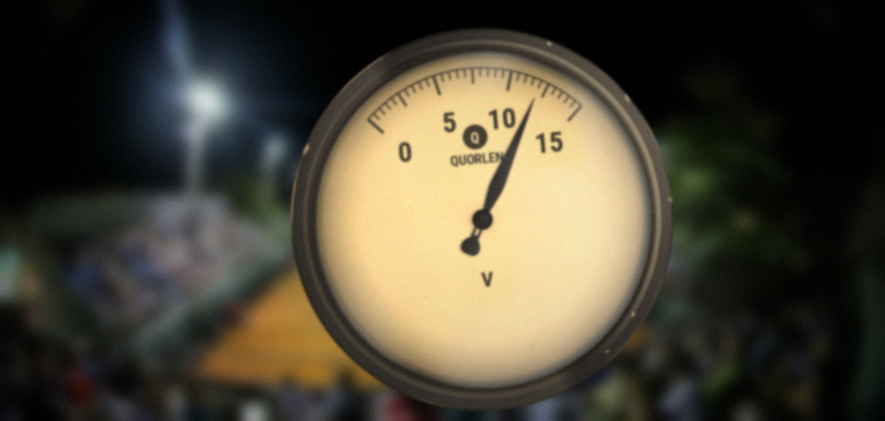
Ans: 12 V
